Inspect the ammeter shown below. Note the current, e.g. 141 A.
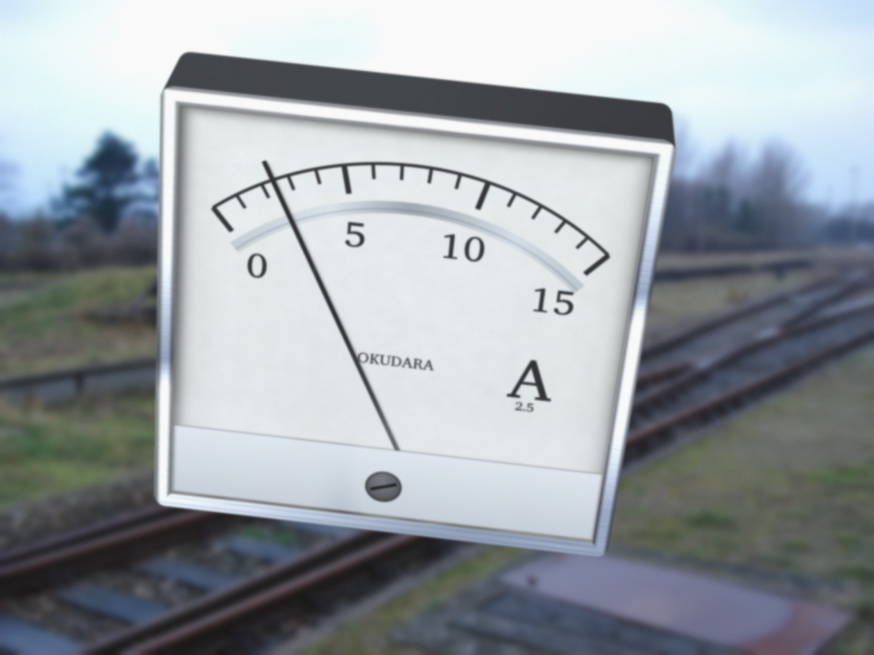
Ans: 2.5 A
